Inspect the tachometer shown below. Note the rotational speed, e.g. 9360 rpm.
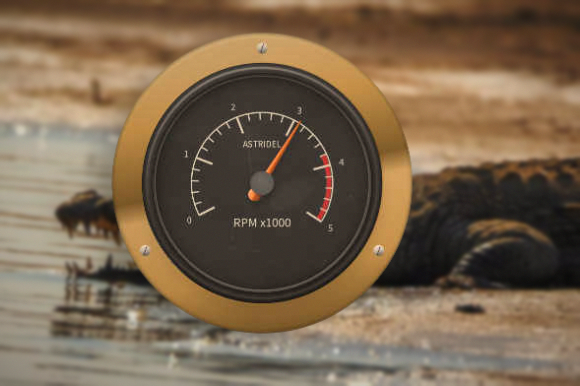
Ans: 3100 rpm
